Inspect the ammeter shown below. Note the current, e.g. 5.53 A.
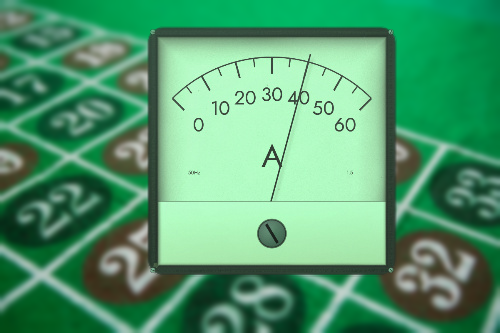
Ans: 40 A
